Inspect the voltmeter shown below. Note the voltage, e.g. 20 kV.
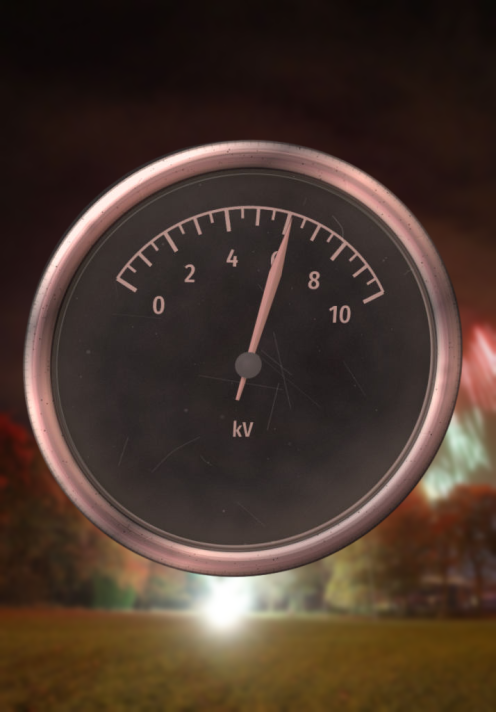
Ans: 6 kV
